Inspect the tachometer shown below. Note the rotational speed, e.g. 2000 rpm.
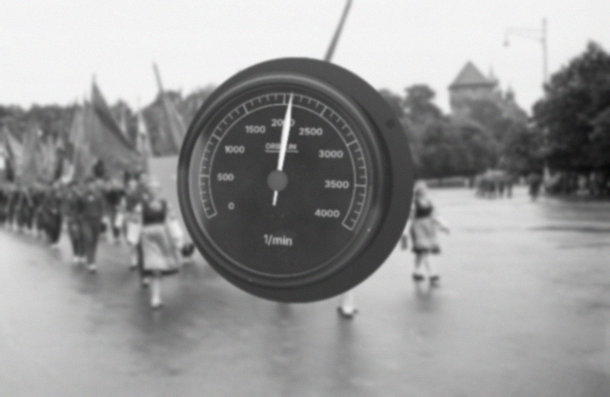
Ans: 2100 rpm
